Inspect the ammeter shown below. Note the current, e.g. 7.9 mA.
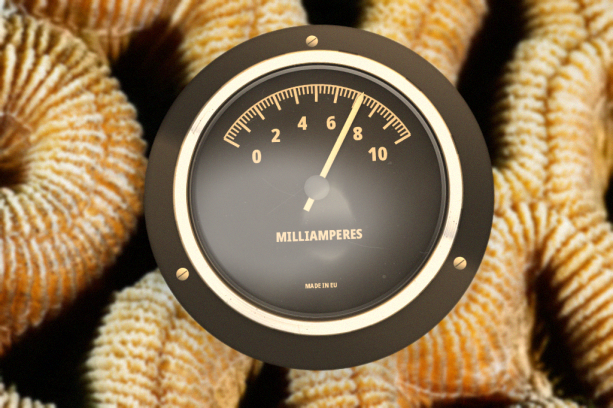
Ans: 7.2 mA
